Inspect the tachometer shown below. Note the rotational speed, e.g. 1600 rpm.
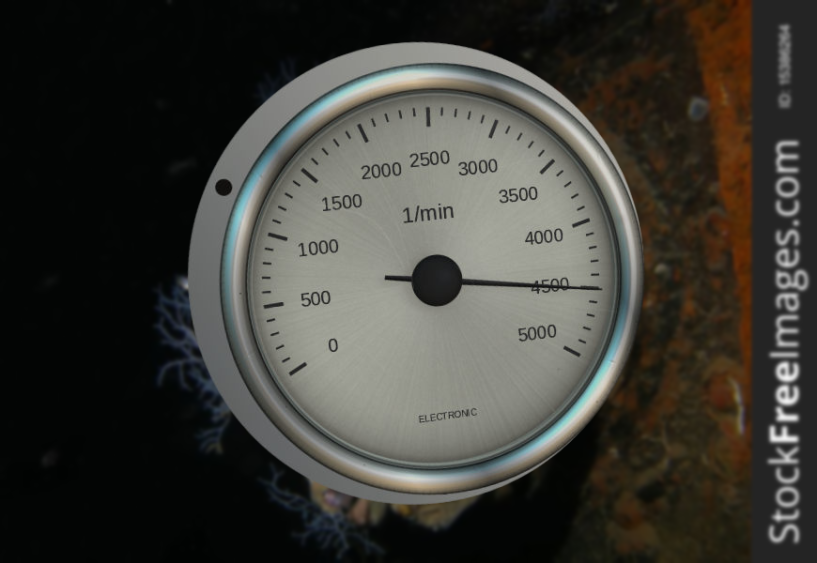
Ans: 4500 rpm
